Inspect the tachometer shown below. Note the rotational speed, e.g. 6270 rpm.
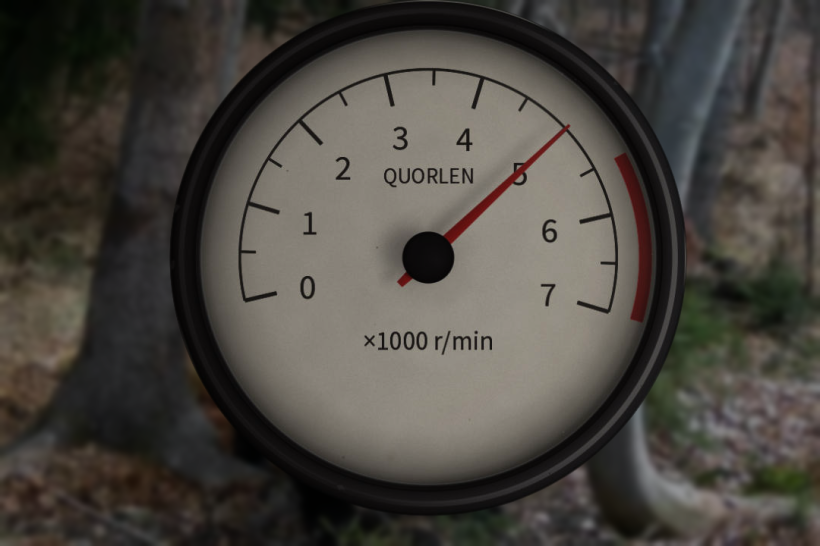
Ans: 5000 rpm
